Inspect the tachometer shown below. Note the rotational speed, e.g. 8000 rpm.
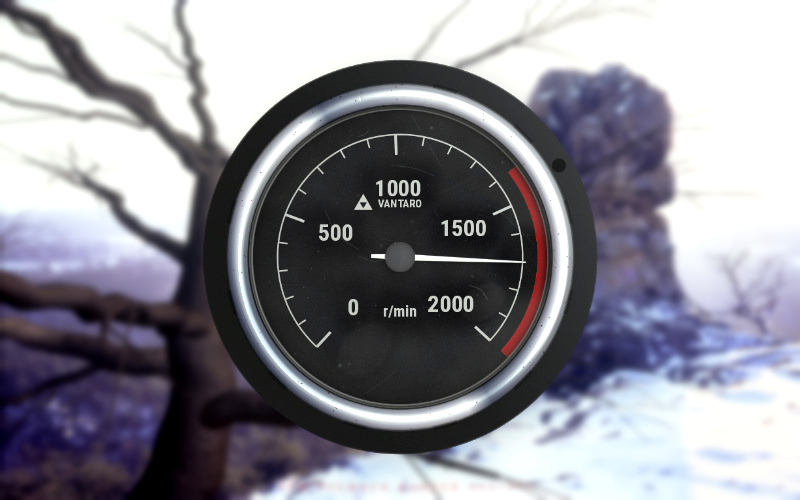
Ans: 1700 rpm
